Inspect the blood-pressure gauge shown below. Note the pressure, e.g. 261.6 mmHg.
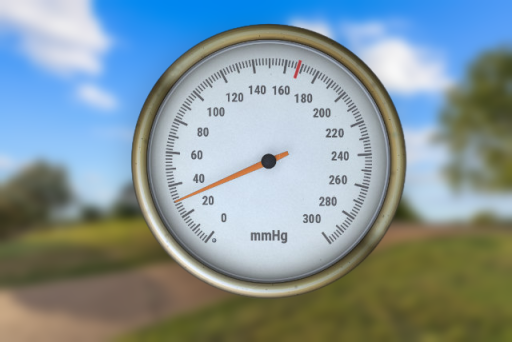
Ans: 30 mmHg
